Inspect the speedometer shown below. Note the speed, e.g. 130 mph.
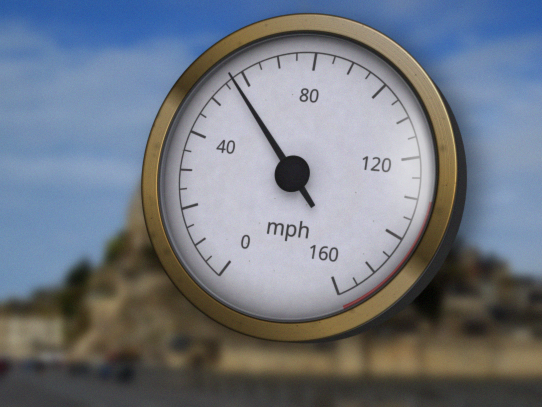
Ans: 57.5 mph
